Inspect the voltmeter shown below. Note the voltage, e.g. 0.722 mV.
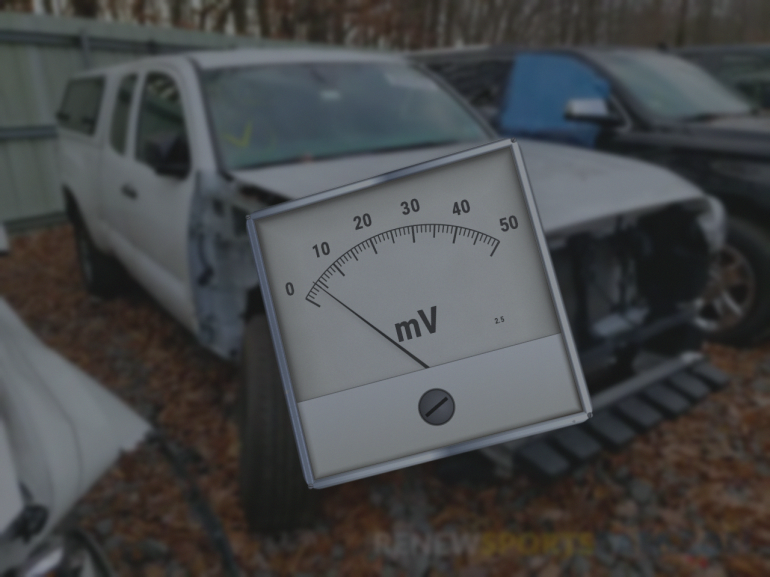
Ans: 4 mV
